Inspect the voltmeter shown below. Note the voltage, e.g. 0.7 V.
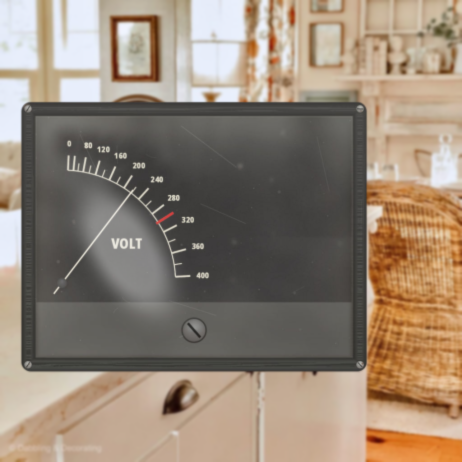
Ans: 220 V
